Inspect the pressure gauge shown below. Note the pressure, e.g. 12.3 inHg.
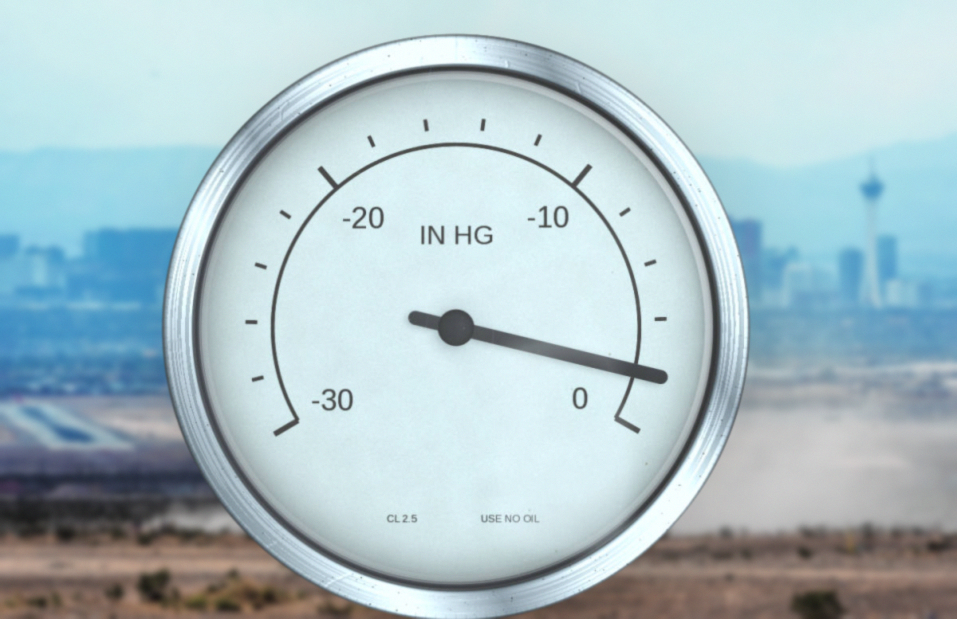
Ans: -2 inHg
